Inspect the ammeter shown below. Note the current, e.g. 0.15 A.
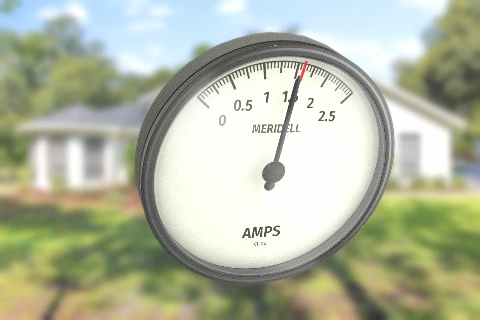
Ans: 1.5 A
